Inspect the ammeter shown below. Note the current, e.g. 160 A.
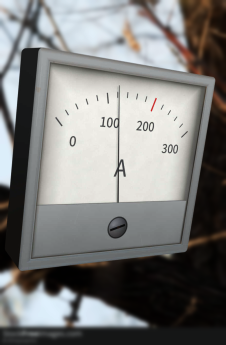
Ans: 120 A
